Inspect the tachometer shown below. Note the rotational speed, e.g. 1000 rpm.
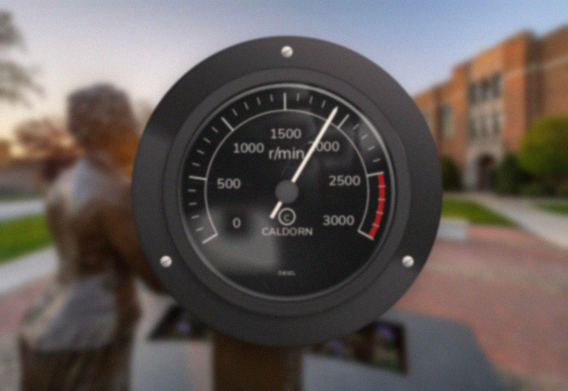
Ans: 1900 rpm
